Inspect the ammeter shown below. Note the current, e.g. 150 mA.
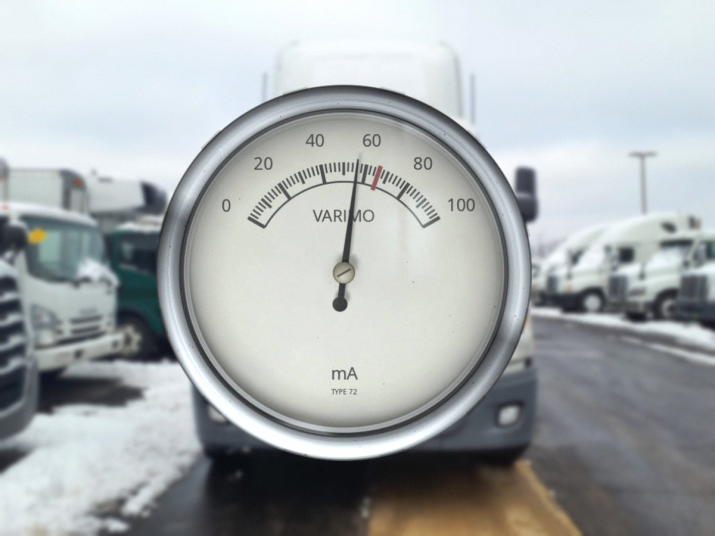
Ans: 56 mA
